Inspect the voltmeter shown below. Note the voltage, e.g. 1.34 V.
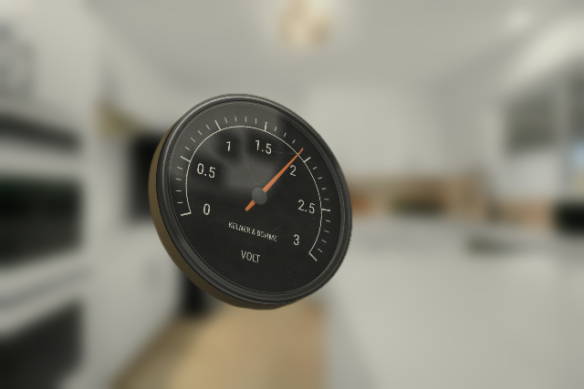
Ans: 1.9 V
